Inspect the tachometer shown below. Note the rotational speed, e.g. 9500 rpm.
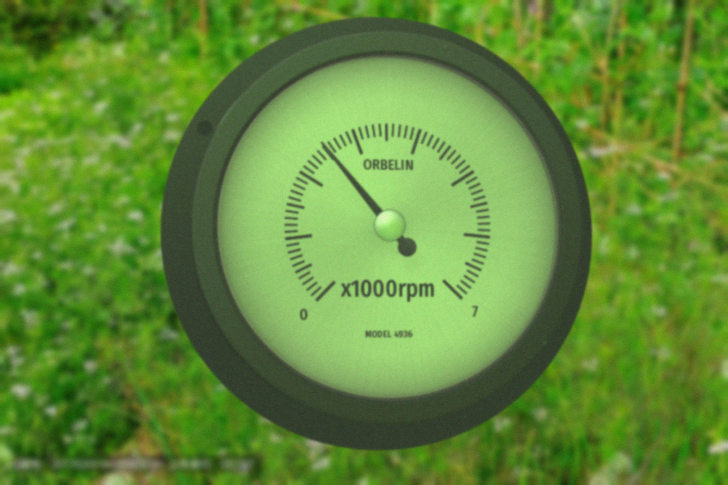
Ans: 2500 rpm
